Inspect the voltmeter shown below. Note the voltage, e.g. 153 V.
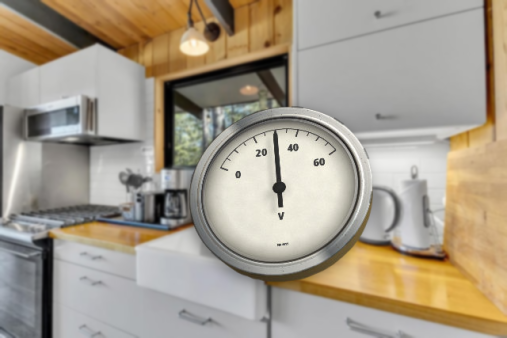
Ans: 30 V
